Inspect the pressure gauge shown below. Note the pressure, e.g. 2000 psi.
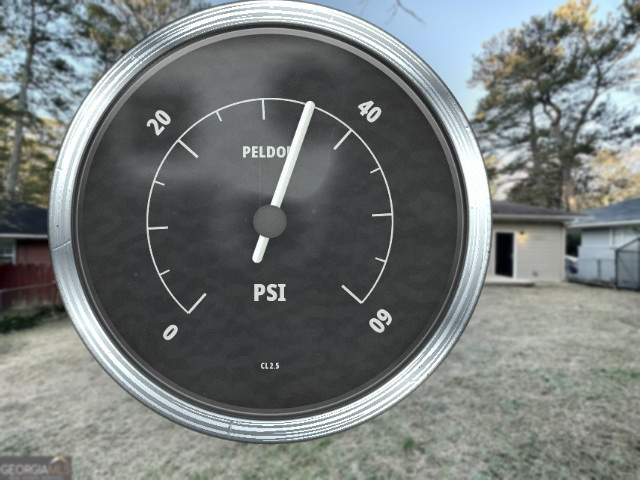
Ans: 35 psi
